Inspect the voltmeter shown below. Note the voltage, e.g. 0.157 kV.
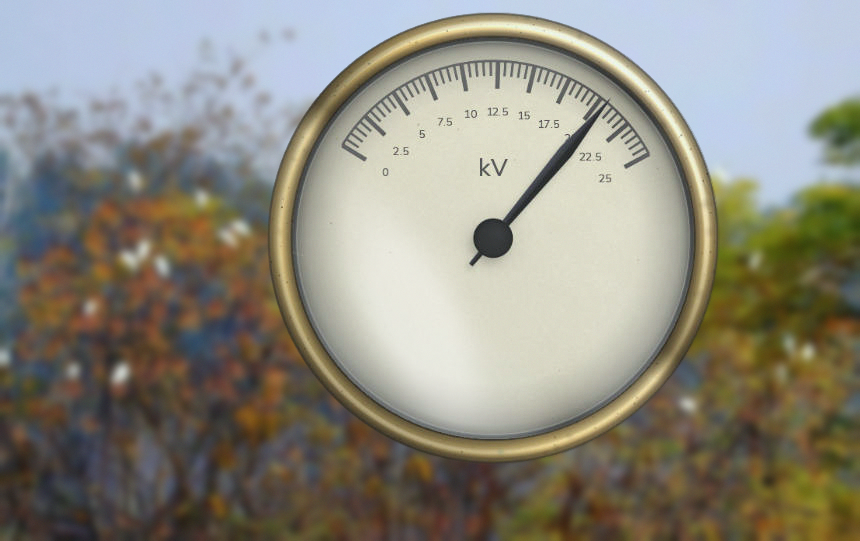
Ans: 20.5 kV
